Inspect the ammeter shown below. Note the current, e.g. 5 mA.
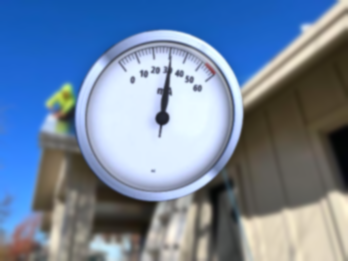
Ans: 30 mA
